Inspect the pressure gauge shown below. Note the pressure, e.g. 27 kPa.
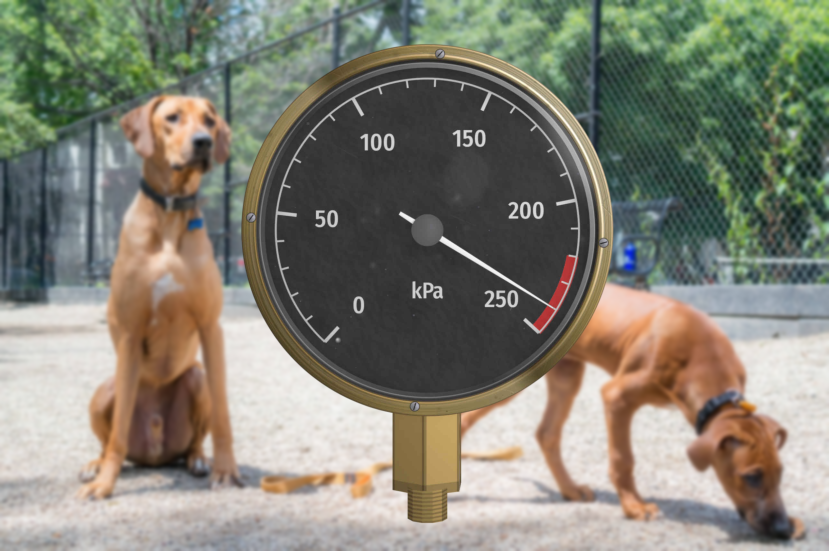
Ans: 240 kPa
